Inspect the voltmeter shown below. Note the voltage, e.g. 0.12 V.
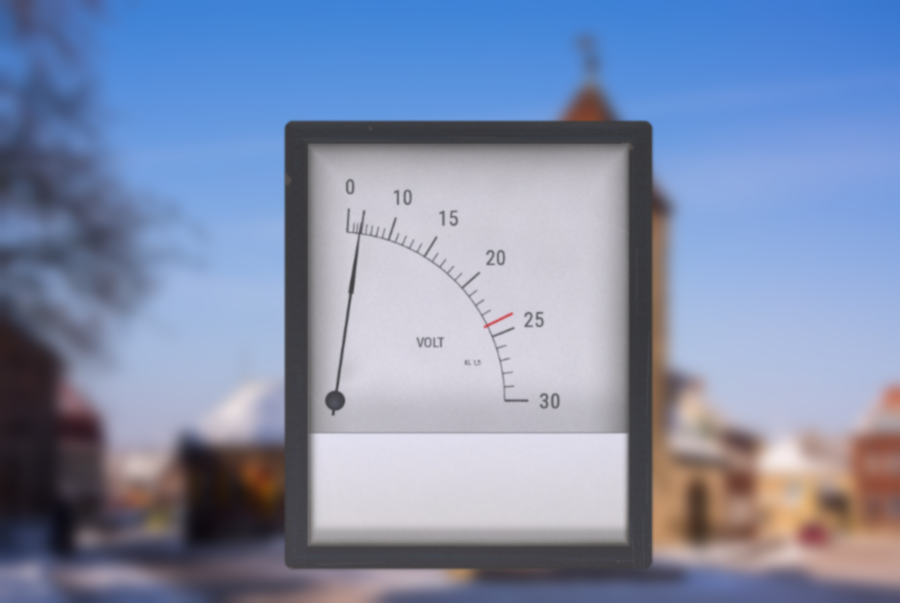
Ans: 5 V
